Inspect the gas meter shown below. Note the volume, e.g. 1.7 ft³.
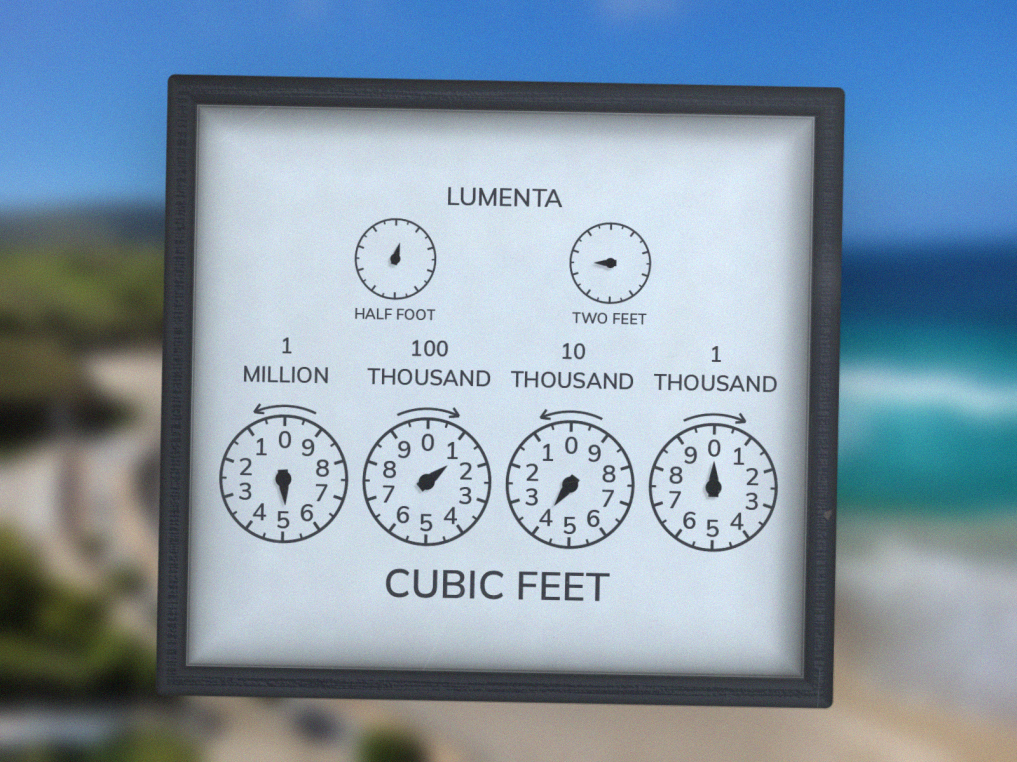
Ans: 514000 ft³
